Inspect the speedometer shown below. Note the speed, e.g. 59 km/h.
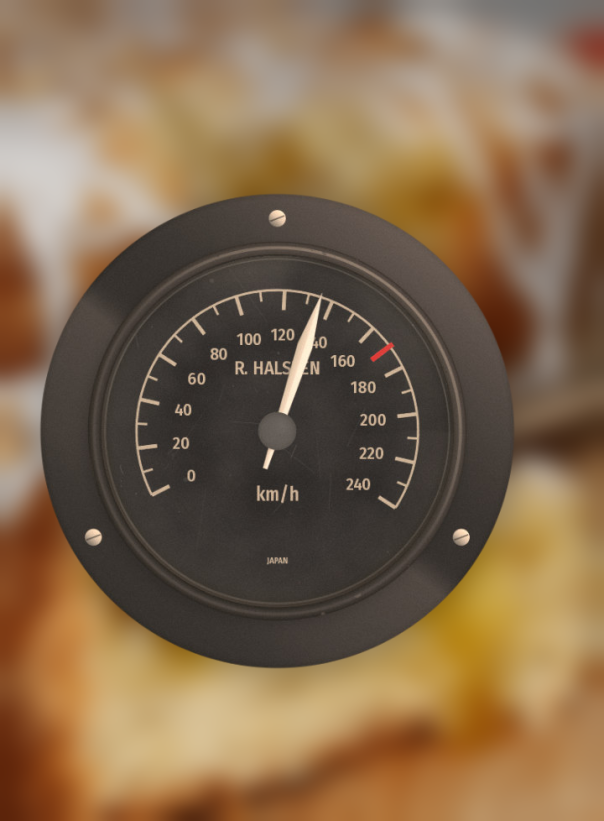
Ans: 135 km/h
